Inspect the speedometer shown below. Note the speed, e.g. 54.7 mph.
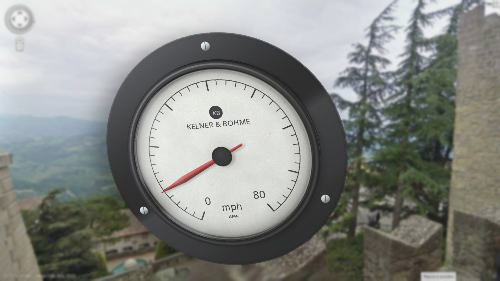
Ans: 10 mph
